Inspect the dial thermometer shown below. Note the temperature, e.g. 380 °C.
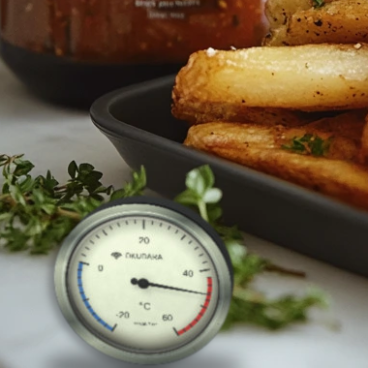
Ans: 46 °C
